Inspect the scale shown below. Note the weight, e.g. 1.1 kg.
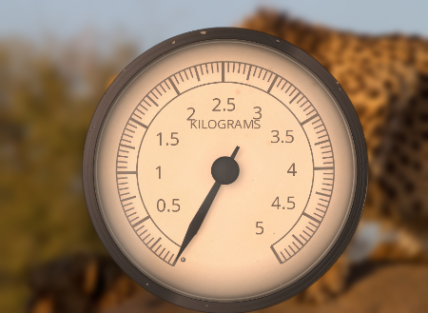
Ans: 0 kg
